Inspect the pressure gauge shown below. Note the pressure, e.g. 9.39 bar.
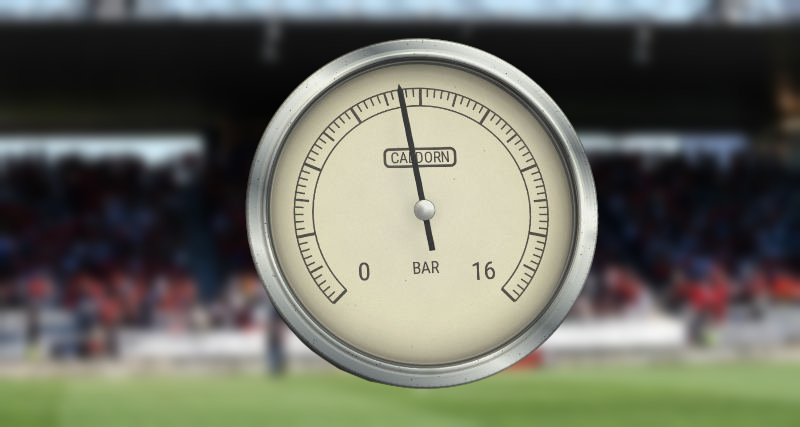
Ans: 7.4 bar
